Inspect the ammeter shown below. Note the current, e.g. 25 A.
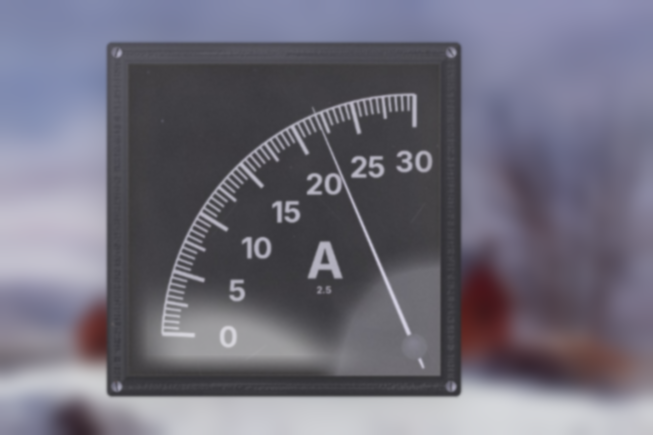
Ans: 22 A
